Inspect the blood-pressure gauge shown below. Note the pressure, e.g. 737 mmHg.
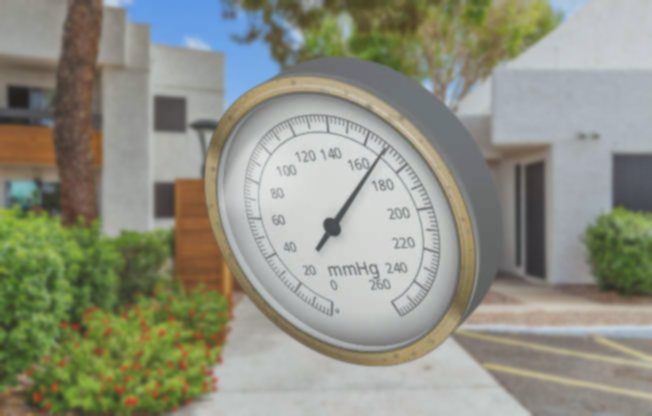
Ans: 170 mmHg
